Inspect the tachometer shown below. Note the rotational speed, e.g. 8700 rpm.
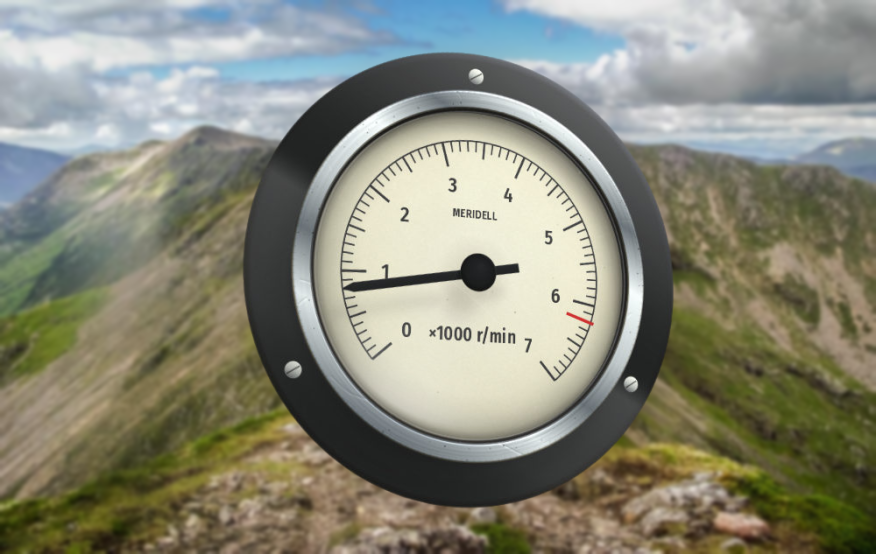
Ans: 800 rpm
